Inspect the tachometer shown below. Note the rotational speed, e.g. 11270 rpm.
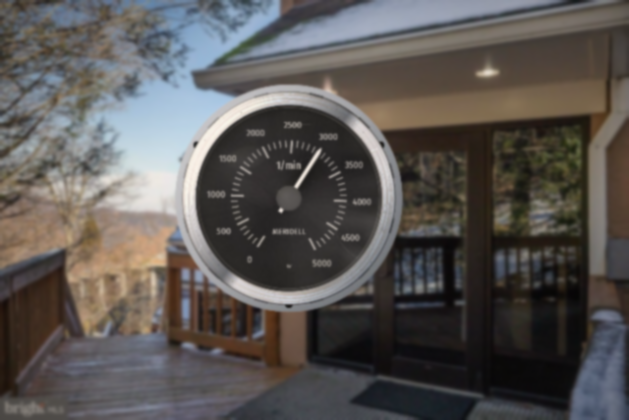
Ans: 3000 rpm
